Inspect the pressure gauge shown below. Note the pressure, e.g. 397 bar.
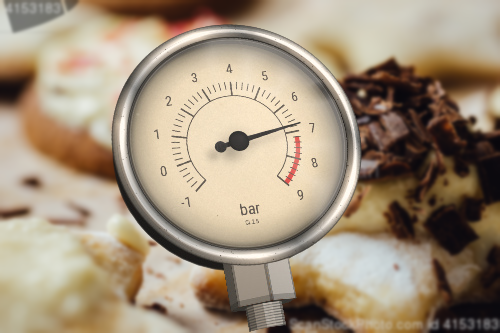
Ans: 6.8 bar
